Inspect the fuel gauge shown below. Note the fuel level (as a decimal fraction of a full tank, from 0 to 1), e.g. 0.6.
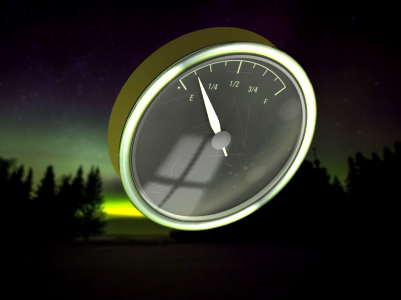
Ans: 0.125
